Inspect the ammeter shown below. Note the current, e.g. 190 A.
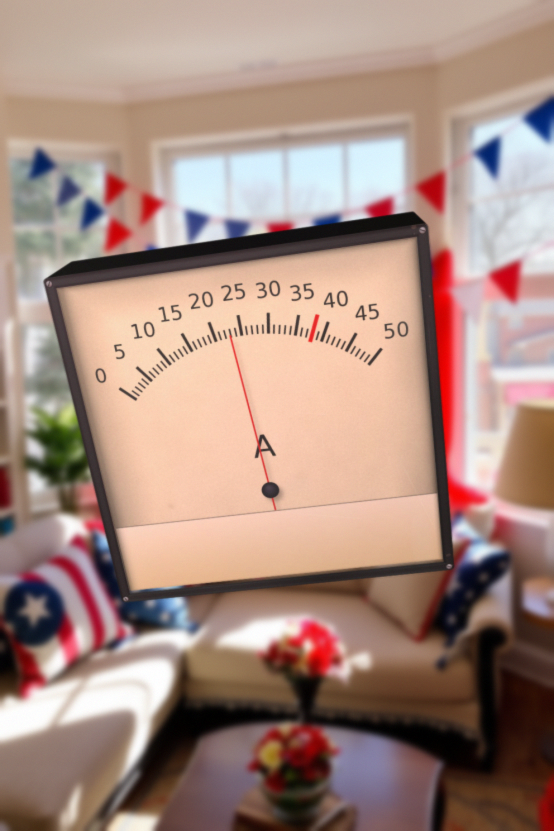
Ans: 23 A
